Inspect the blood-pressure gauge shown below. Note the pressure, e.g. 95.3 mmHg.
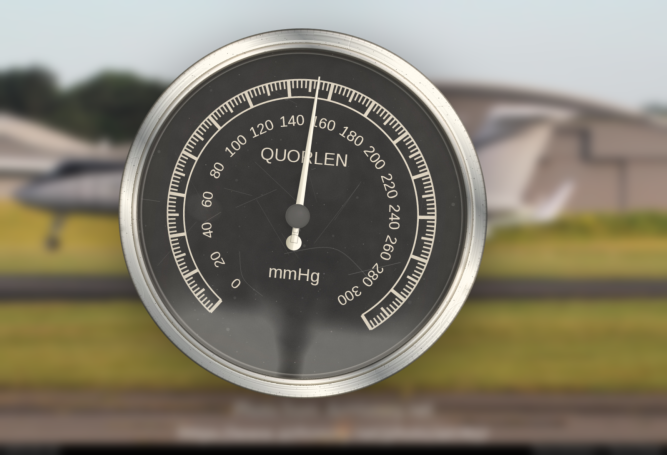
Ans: 154 mmHg
